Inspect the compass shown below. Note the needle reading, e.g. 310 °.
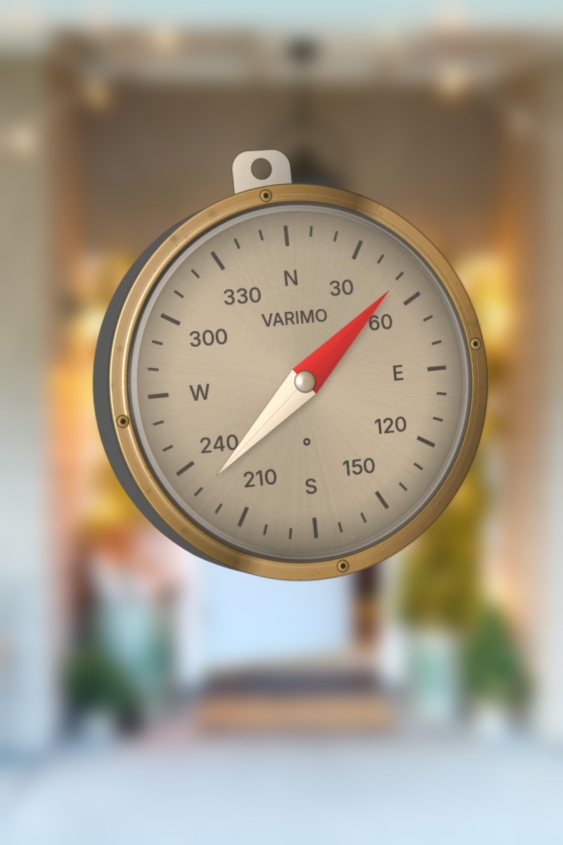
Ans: 50 °
